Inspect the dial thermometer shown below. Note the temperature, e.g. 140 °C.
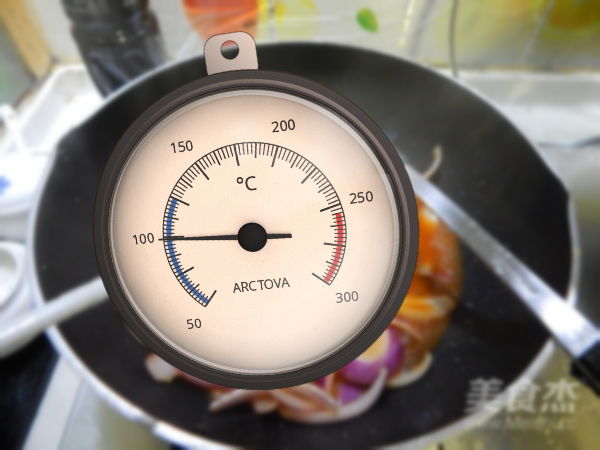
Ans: 100 °C
